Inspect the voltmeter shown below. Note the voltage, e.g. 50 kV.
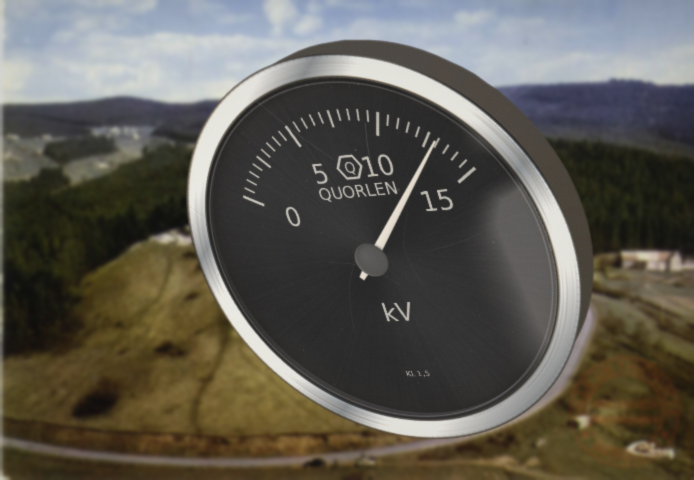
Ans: 13 kV
